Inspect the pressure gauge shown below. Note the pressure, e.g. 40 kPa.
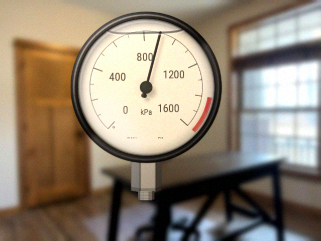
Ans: 900 kPa
